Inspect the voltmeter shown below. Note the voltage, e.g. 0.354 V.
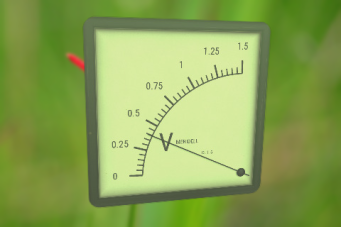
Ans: 0.4 V
